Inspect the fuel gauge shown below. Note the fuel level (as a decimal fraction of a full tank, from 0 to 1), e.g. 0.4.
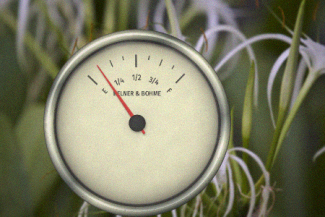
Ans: 0.125
